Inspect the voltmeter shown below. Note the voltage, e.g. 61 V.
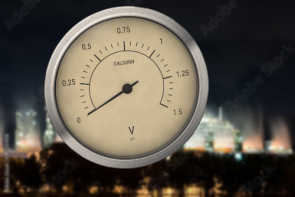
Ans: 0 V
